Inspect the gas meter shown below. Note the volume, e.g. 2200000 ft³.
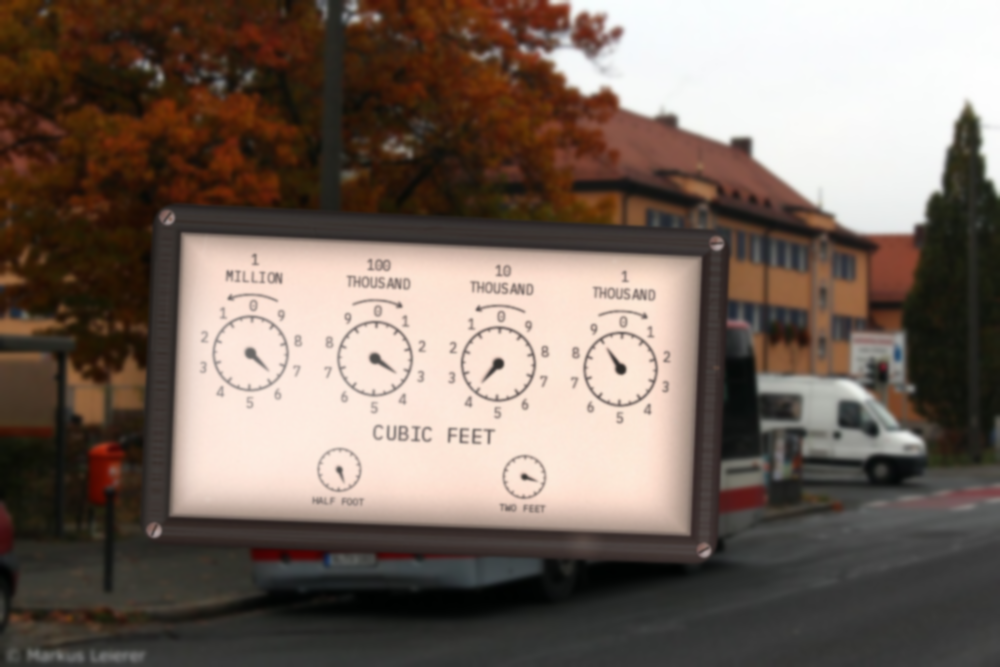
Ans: 633900 ft³
